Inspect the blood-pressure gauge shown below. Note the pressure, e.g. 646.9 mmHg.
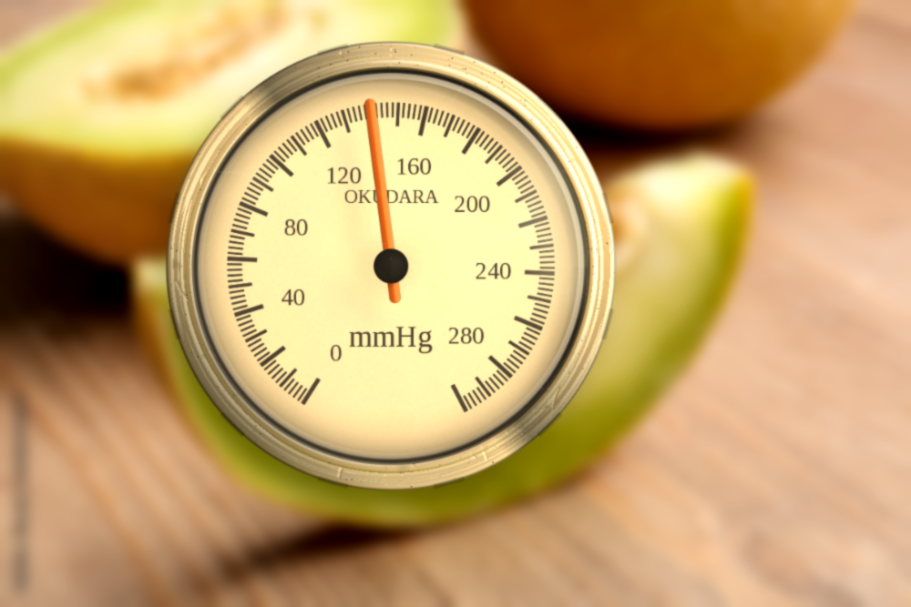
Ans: 140 mmHg
